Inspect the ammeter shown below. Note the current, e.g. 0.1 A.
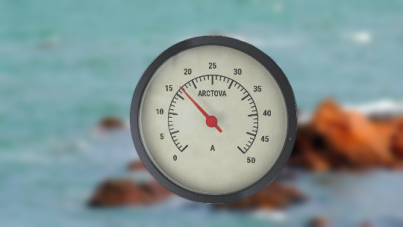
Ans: 17 A
